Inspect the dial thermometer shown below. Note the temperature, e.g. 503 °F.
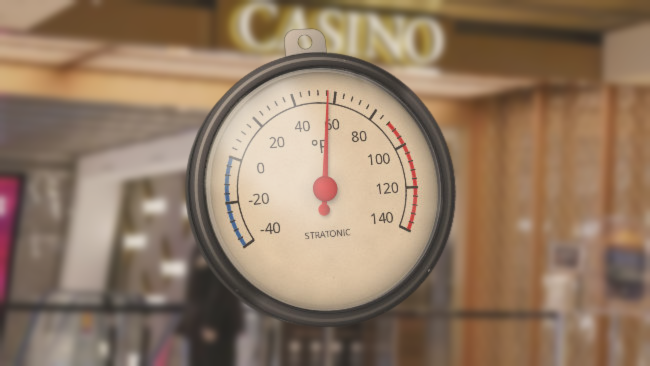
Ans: 56 °F
